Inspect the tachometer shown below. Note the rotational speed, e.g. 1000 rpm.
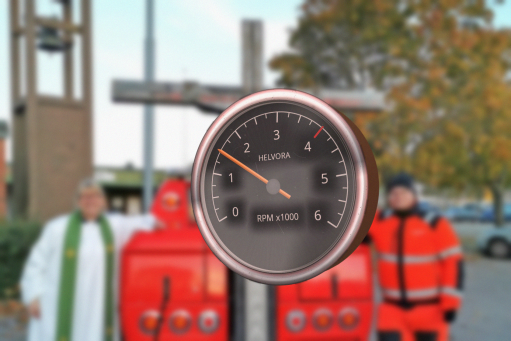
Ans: 1500 rpm
